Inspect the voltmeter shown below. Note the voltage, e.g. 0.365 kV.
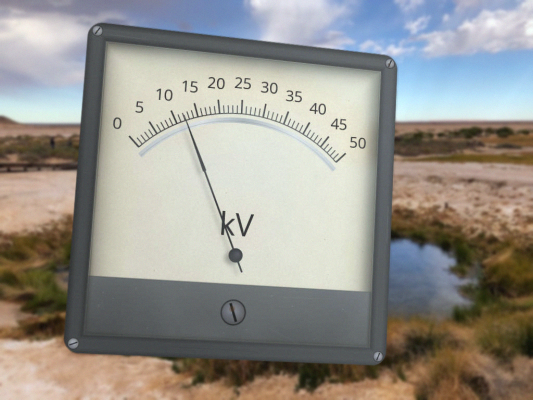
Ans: 12 kV
